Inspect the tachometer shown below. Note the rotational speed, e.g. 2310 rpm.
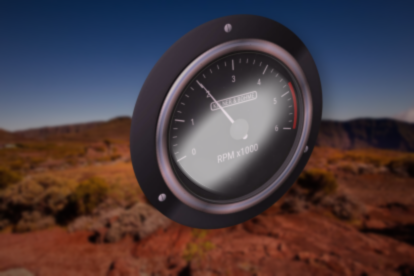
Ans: 2000 rpm
